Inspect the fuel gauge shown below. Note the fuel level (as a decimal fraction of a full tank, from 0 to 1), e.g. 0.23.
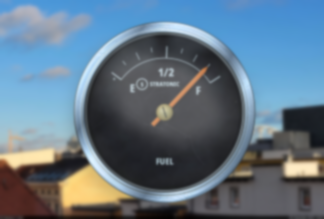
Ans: 0.875
